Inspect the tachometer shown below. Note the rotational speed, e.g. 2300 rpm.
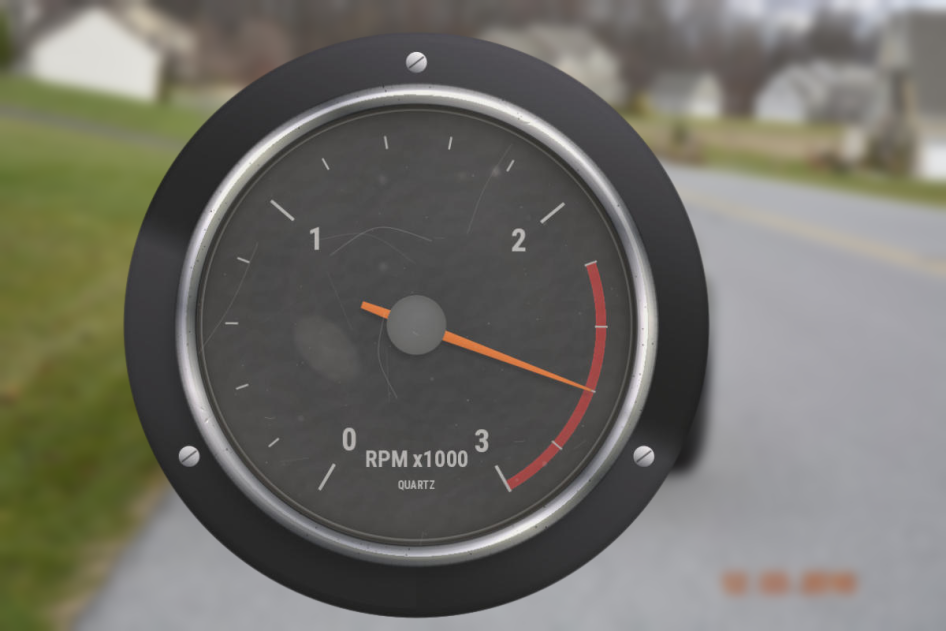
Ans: 2600 rpm
